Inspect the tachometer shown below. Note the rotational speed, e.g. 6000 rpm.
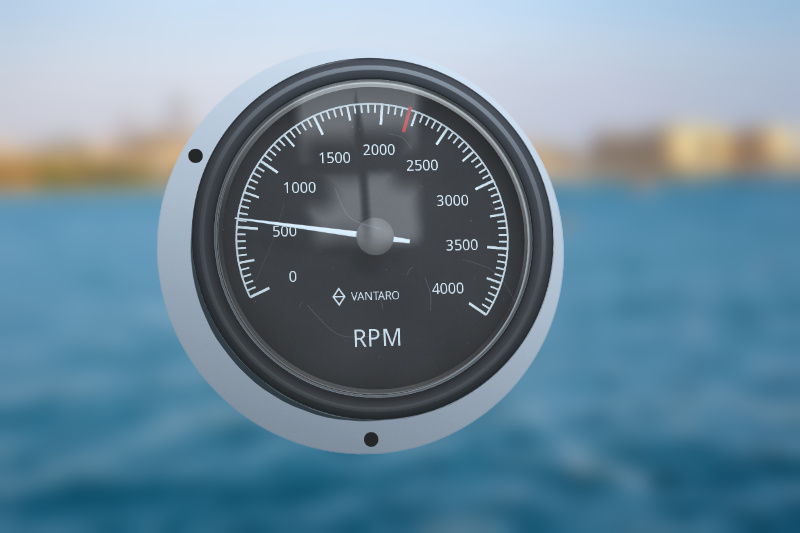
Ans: 550 rpm
